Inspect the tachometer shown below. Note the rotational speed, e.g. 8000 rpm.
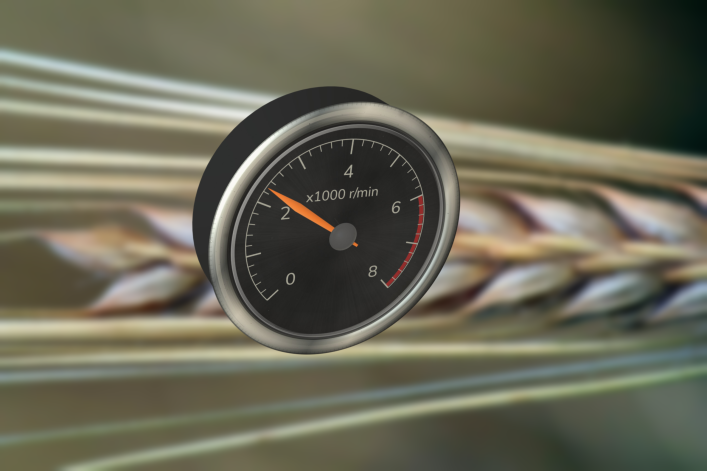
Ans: 2300 rpm
